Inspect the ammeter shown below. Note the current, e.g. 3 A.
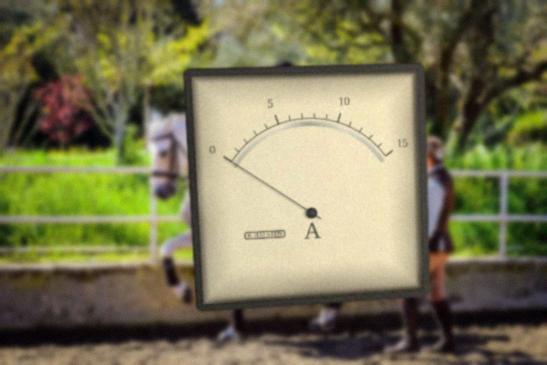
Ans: 0 A
